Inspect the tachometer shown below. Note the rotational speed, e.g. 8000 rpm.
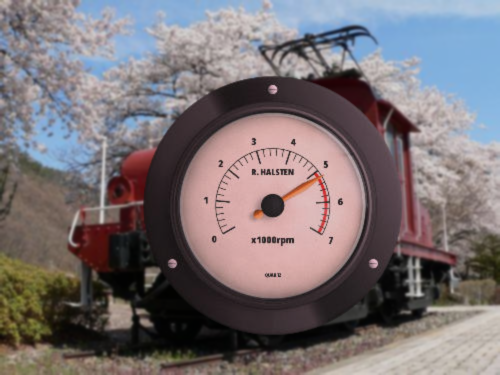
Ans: 5200 rpm
